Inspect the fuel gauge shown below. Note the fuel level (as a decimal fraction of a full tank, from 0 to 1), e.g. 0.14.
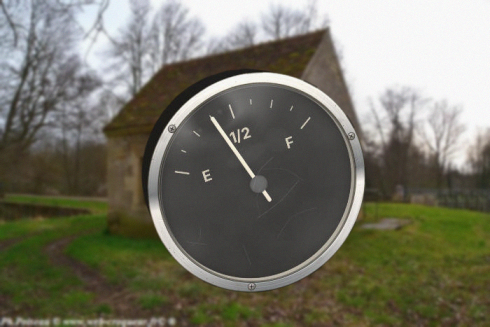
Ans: 0.375
